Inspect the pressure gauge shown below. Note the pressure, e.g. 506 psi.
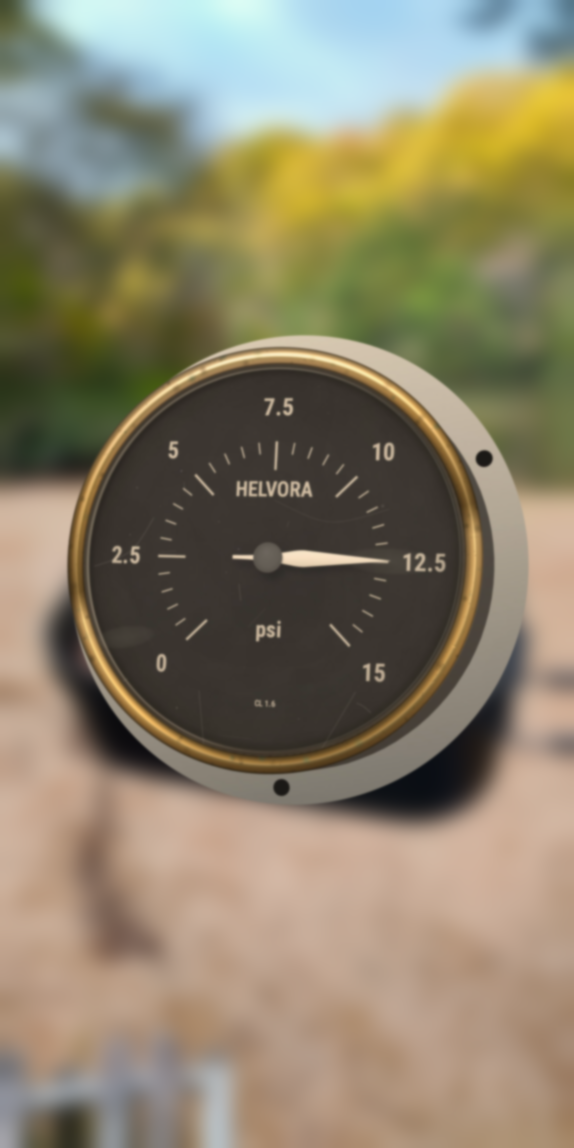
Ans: 12.5 psi
